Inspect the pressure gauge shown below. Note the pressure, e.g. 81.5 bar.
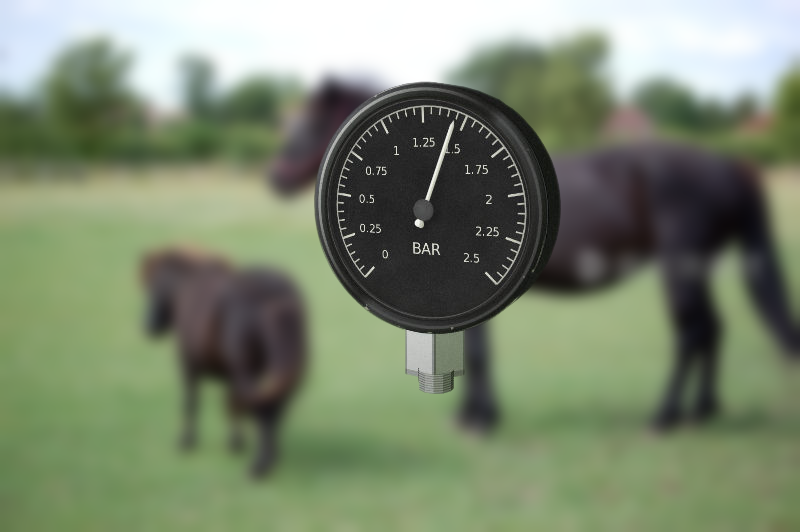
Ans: 1.45 bar
